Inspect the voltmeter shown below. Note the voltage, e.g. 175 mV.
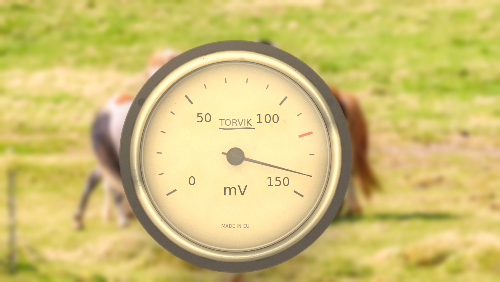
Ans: 140 mV
